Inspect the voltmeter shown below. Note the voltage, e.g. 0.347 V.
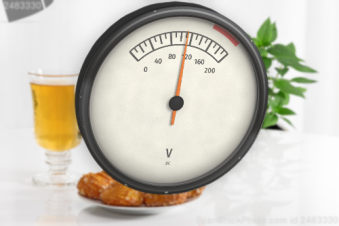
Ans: 110 V
